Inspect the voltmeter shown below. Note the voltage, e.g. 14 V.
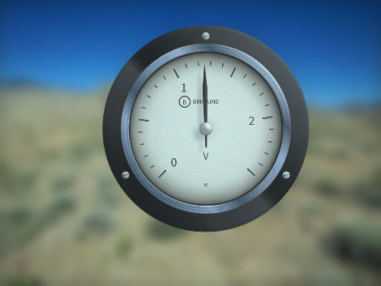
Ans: 1.25 V
